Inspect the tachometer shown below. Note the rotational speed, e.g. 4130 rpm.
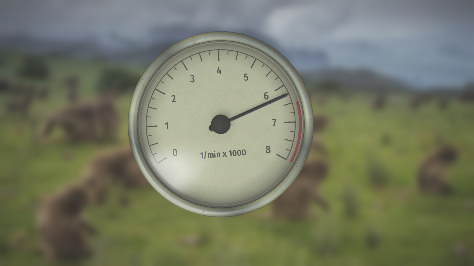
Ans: 6250 rpm
